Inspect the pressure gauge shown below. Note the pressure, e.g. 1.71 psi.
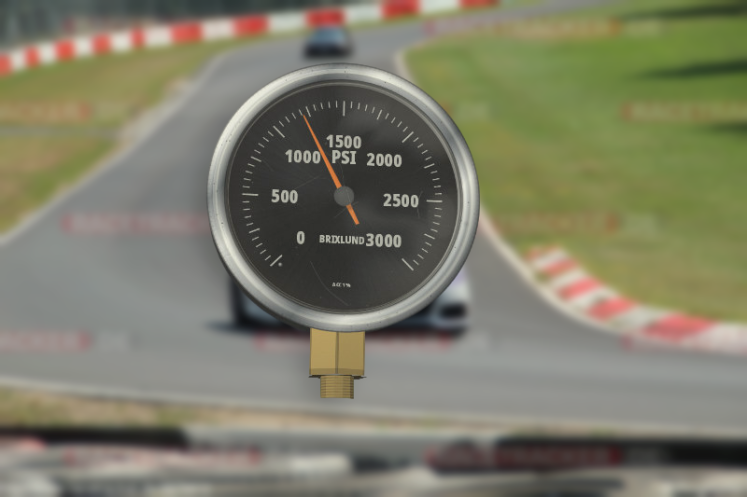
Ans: 1200 psi
